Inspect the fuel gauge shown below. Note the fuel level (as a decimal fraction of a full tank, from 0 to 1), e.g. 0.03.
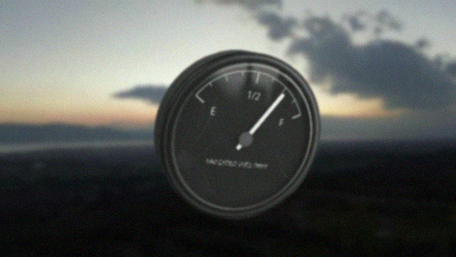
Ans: 0.75
